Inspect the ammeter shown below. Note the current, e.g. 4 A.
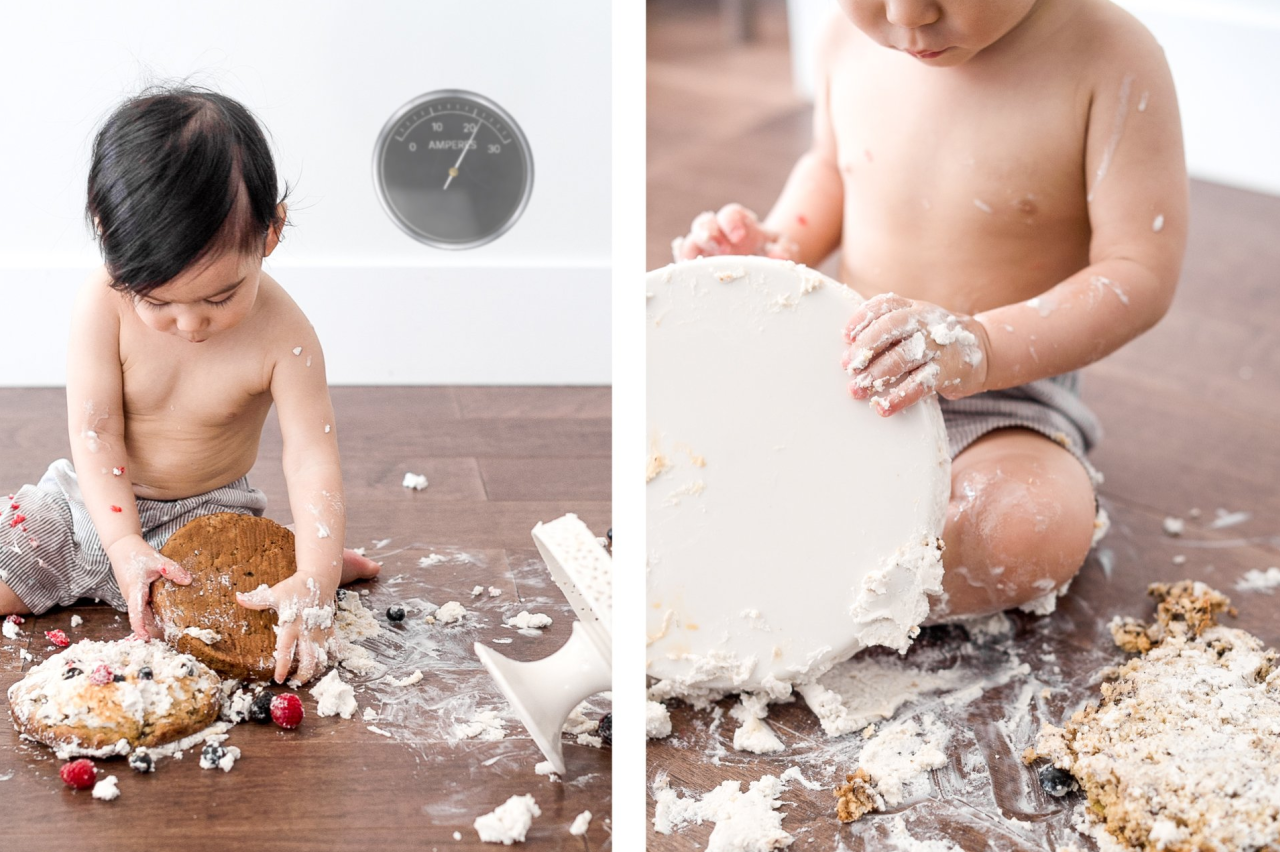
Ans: 22 A
